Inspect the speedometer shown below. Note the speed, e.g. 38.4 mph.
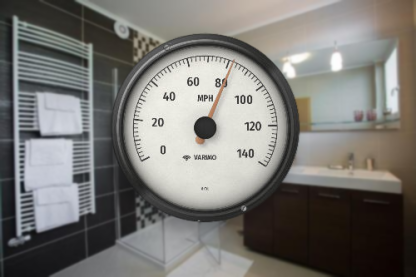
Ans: 82 mph
